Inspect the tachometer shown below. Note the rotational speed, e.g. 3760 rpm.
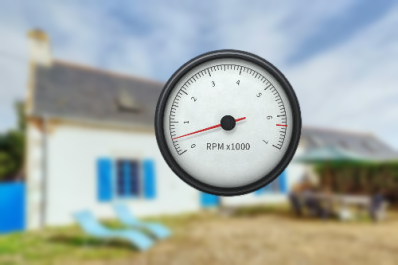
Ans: 500 rpm
